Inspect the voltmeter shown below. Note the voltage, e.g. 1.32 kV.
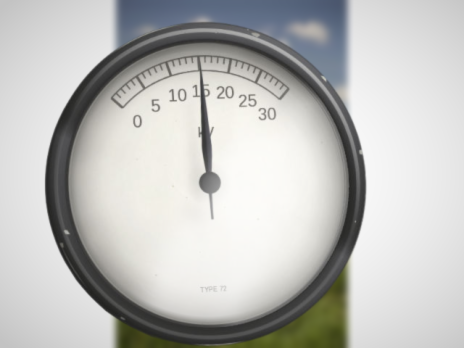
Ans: 15 kV
